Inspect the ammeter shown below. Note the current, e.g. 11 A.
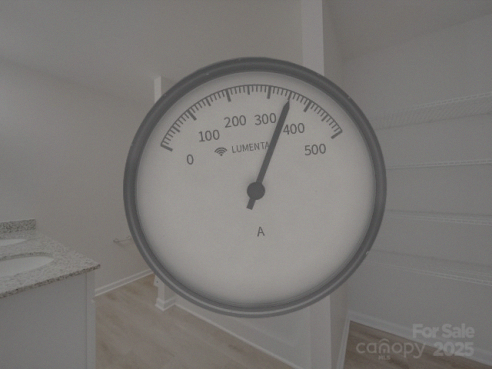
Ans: 350 A
